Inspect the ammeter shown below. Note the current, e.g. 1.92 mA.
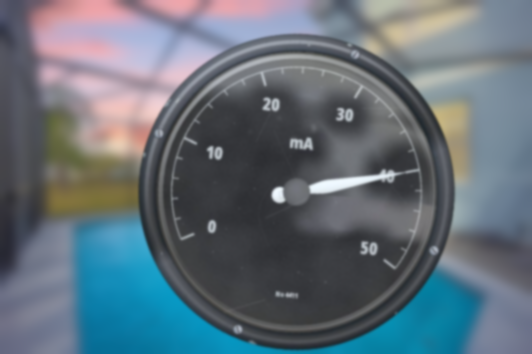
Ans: 40 mA
